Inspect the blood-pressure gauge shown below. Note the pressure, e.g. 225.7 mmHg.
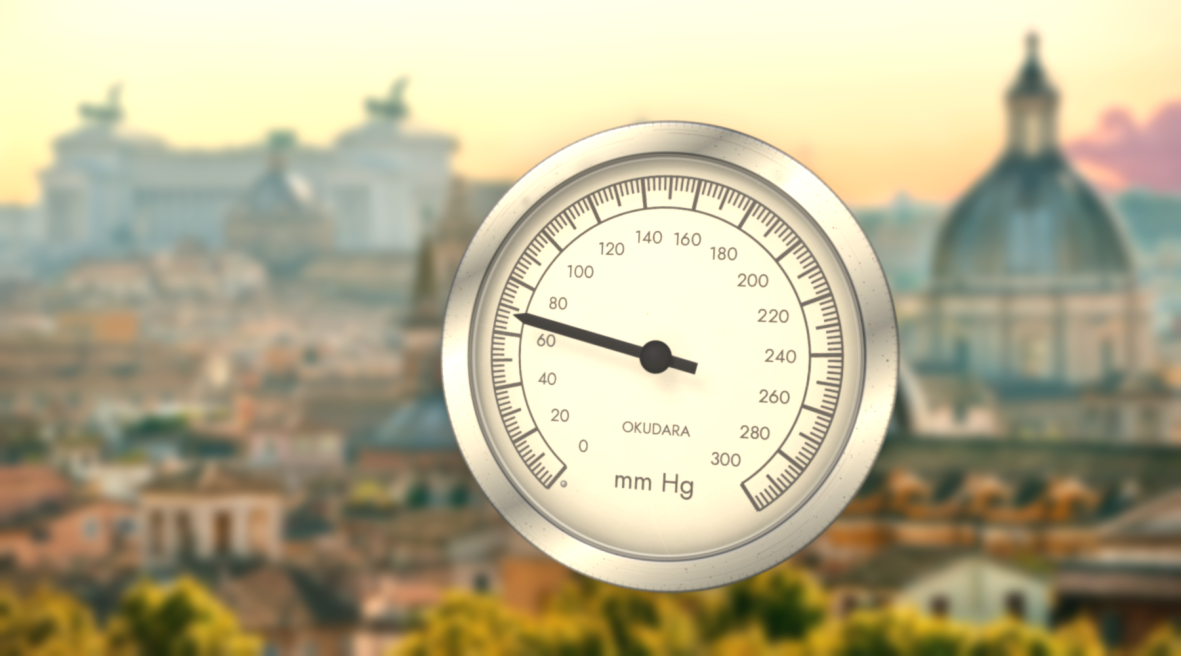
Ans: 68 mmHg
